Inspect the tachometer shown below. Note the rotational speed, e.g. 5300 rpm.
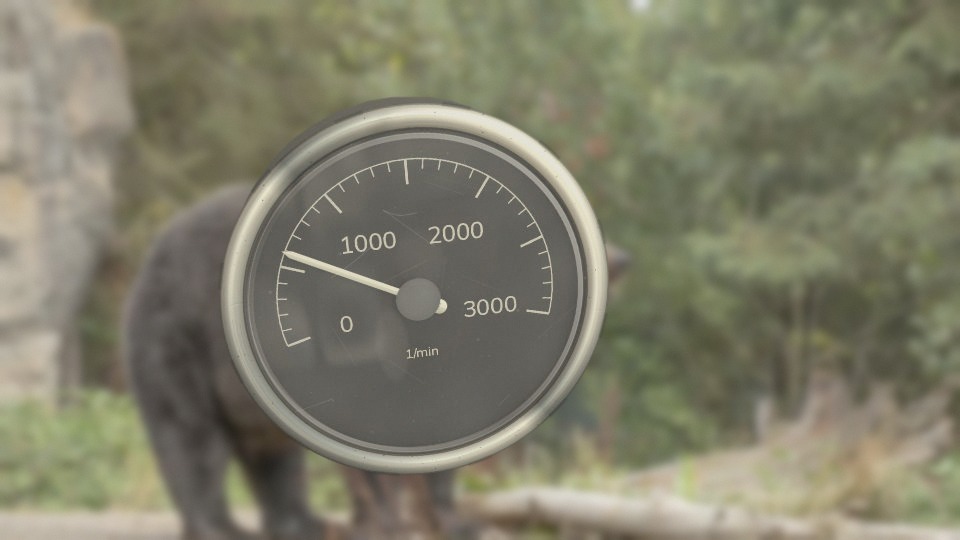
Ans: 600 rpm
